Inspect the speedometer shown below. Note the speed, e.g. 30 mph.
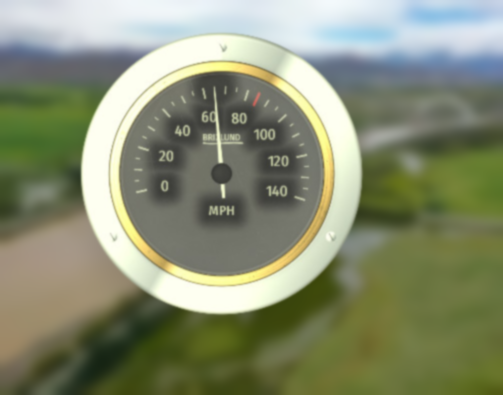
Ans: 65 mph
